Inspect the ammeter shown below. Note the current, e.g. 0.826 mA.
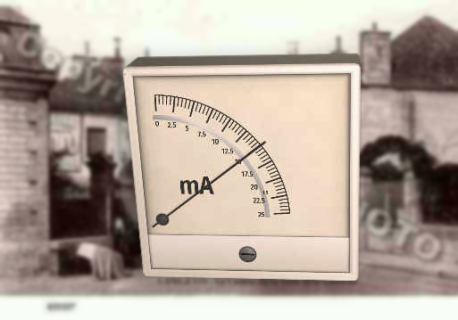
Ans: 15 mA
